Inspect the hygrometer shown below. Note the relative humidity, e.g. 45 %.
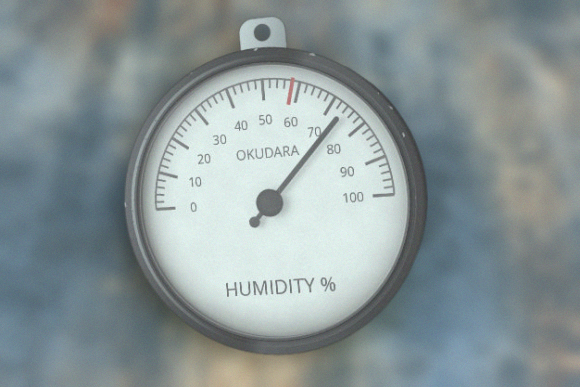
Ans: 74 %
